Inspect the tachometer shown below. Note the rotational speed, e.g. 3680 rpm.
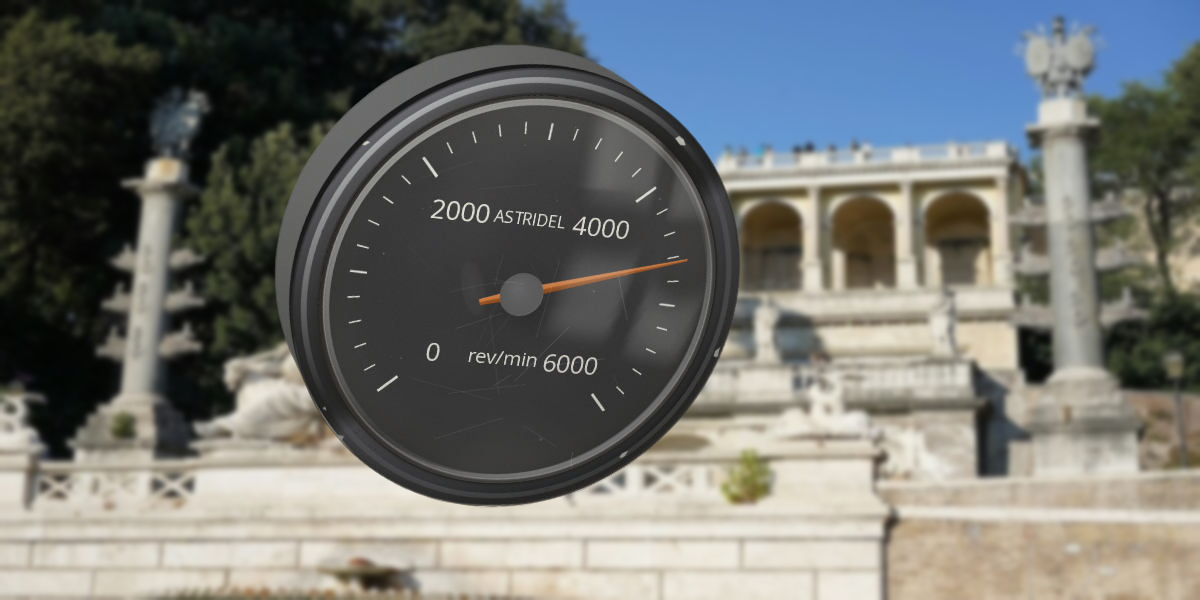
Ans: 4600 rpm
